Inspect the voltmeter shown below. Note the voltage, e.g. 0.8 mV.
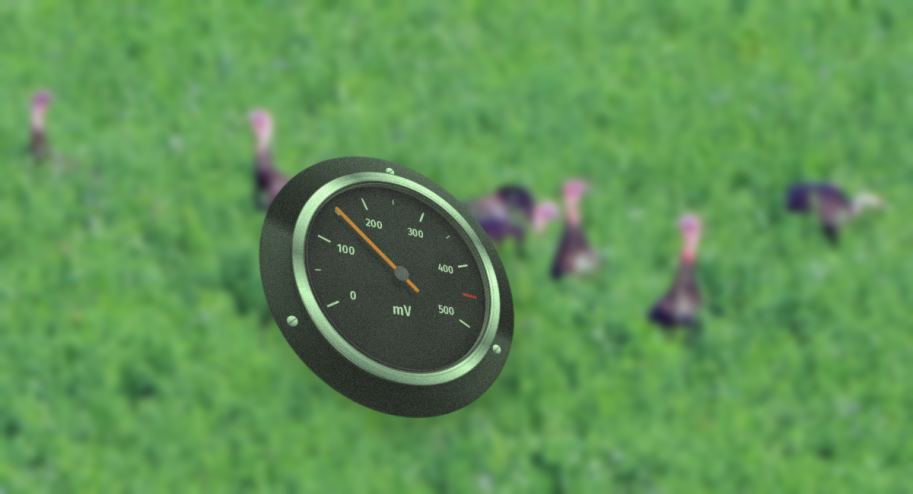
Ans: 150 mV
